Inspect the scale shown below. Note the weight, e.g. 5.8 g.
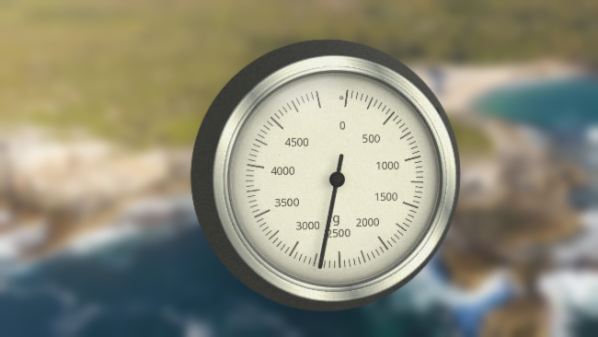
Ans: 2700 g
